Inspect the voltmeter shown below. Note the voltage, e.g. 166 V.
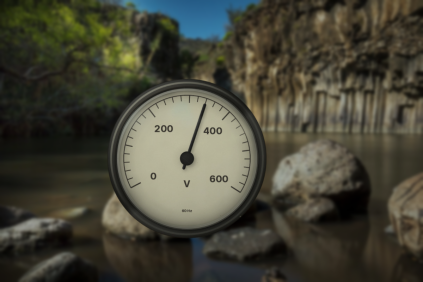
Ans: 340 V
